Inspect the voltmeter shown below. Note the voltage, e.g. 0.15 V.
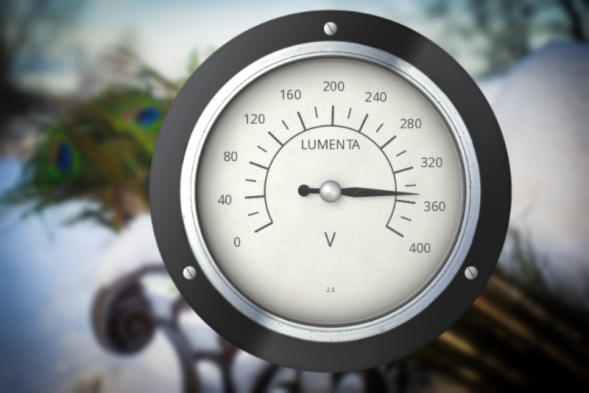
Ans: 350 V
